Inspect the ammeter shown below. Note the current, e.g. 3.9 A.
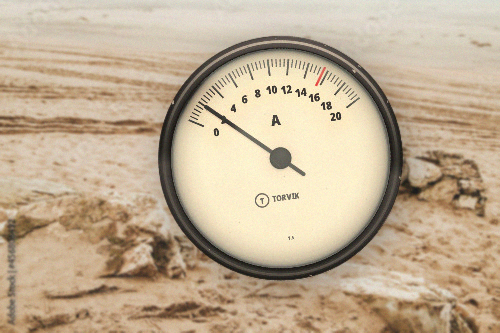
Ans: 2 A
